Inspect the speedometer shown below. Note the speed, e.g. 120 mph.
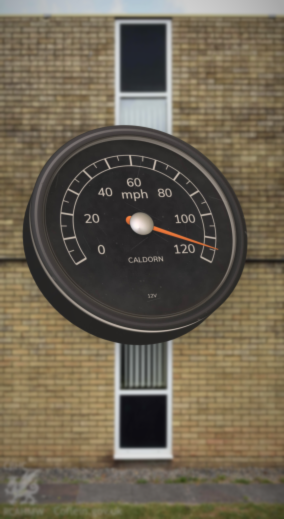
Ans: 115 mph
